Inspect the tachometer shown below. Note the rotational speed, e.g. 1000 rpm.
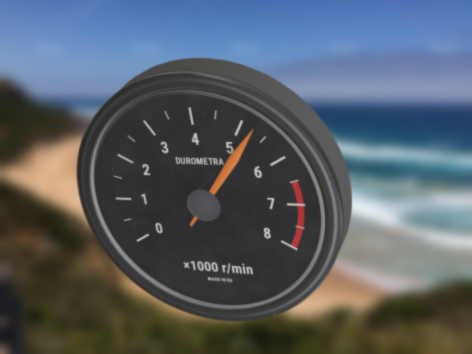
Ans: 5250 rpm
